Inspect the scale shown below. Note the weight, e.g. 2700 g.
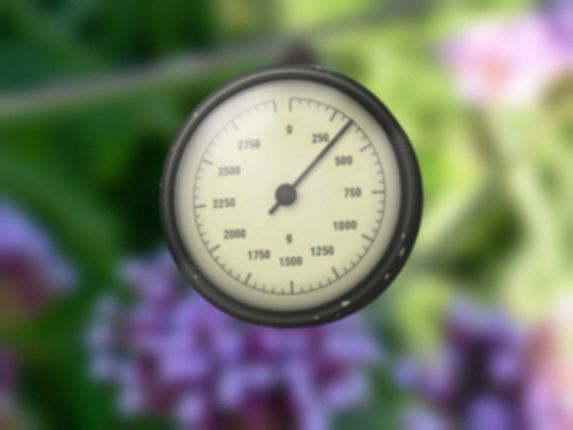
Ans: 350 g
